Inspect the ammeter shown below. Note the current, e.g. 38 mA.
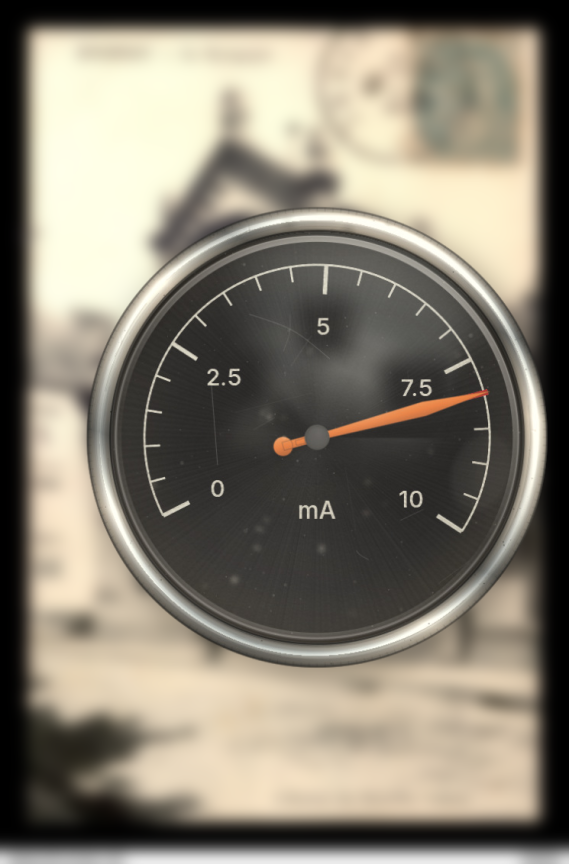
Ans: 8 mA
